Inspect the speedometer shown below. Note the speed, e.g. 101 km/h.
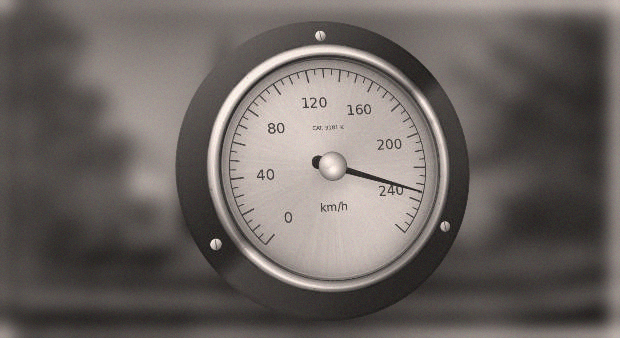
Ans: 235 km/h
